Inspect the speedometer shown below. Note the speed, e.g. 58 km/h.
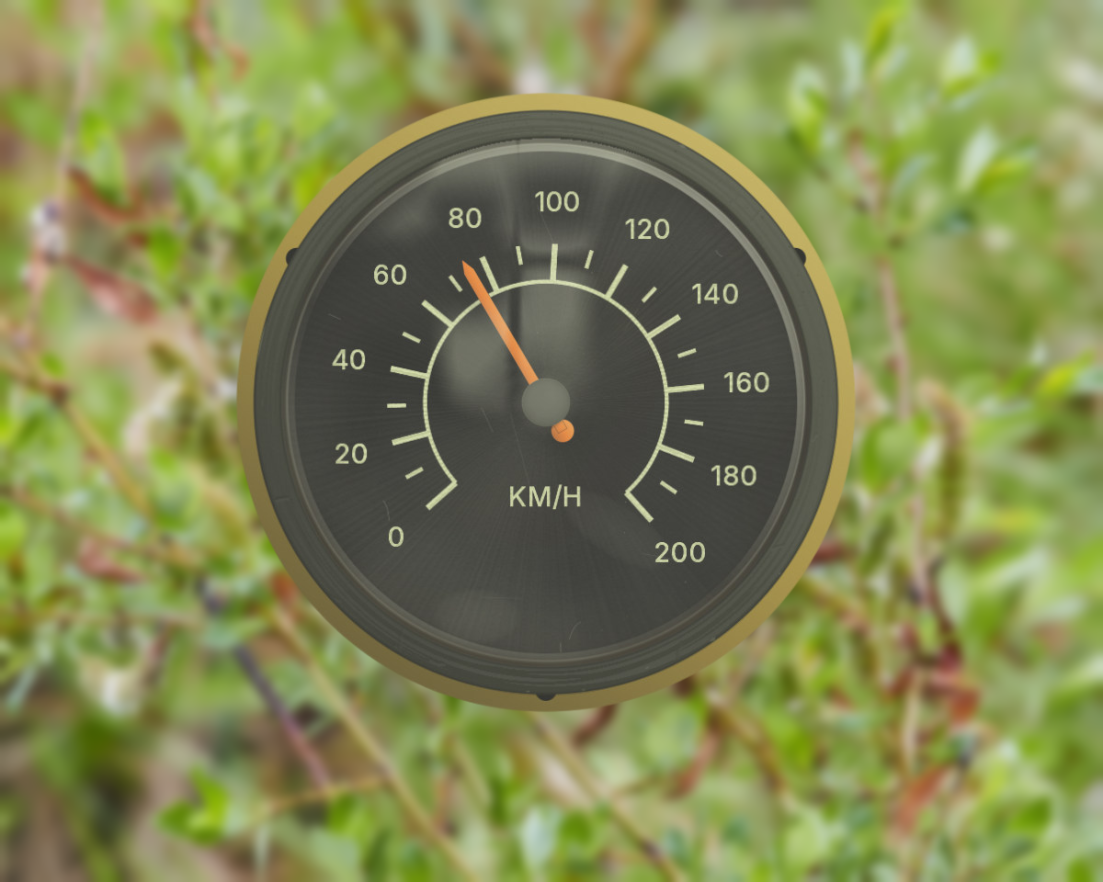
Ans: 75 km/h
